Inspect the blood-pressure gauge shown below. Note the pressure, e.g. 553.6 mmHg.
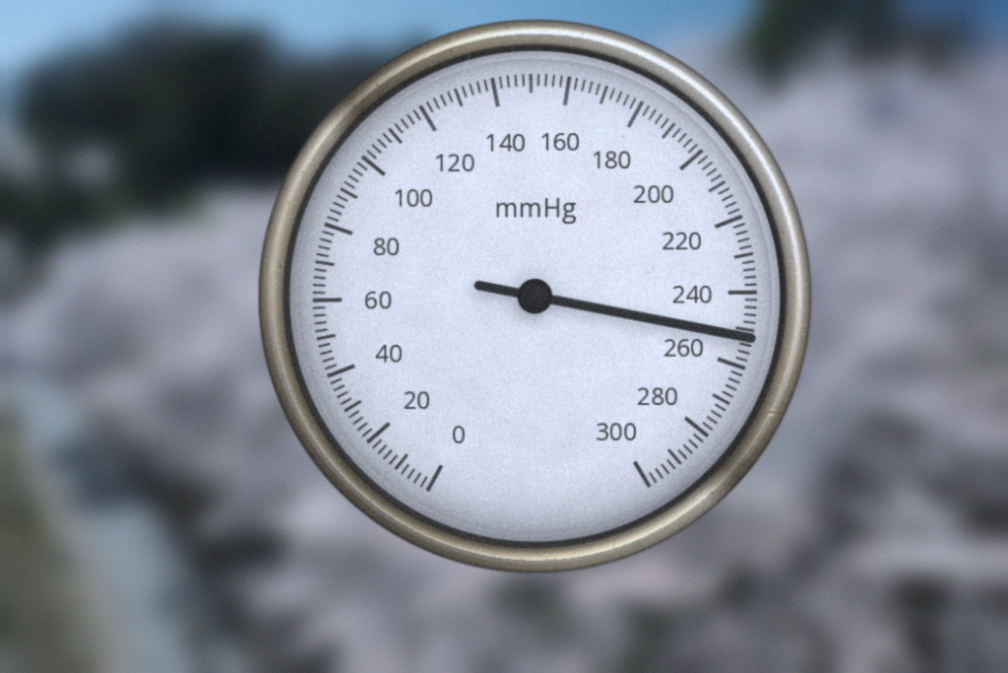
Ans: 252 mmHg
